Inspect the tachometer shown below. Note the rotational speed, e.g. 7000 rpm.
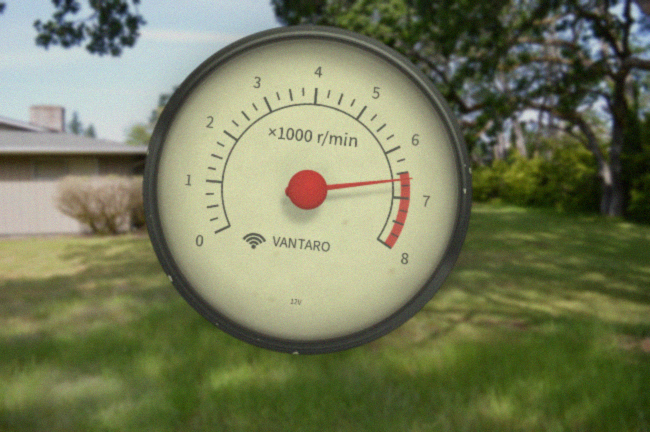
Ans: 6625 rpm
